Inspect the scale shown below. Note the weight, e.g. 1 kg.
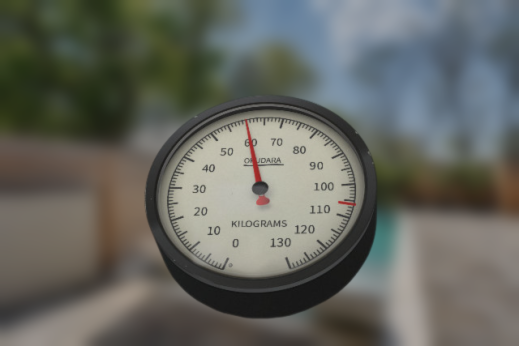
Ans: 60 kg
